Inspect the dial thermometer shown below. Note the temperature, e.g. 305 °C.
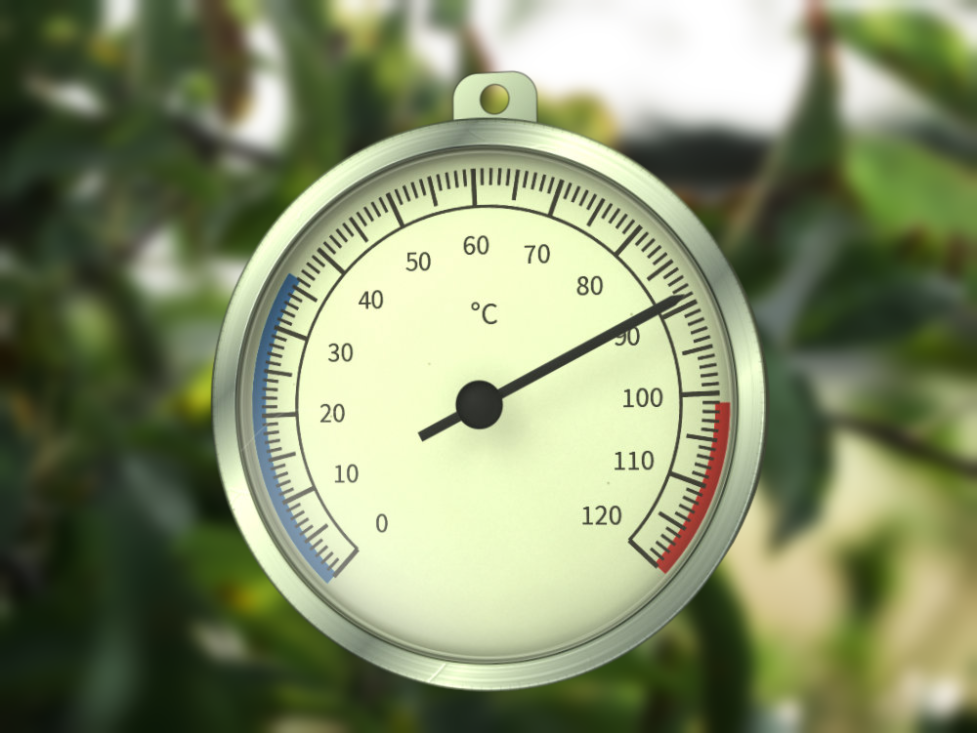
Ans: 89 °C
